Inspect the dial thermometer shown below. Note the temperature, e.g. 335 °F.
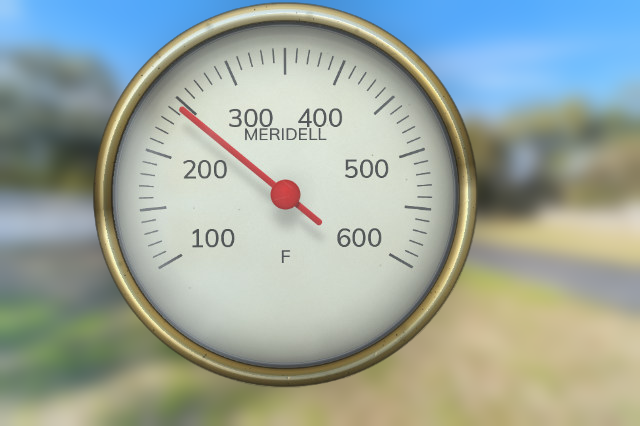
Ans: 245 °F
